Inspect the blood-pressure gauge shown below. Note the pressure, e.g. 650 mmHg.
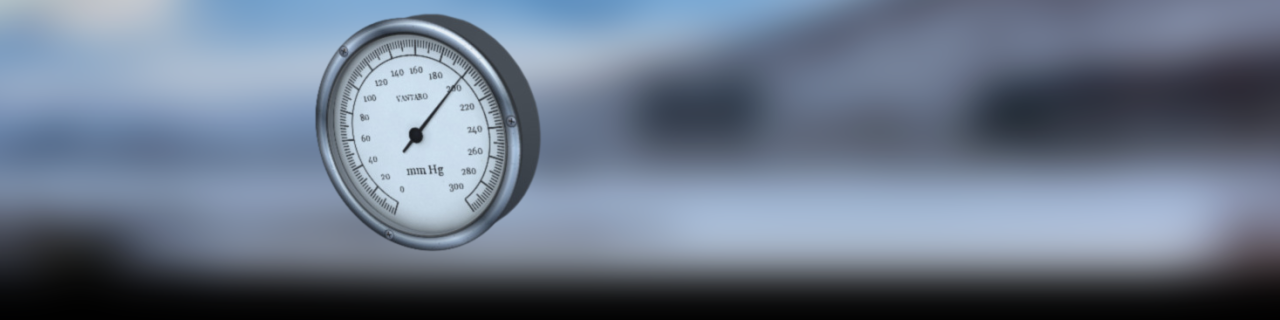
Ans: 200 mmHg
